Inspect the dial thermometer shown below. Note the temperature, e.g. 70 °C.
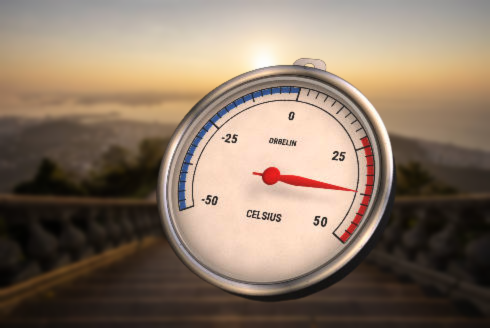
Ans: 37.5 °C
